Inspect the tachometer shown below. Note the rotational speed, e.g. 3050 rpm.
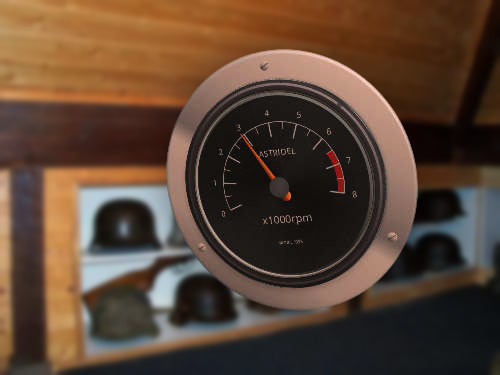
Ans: 3000 rpm
